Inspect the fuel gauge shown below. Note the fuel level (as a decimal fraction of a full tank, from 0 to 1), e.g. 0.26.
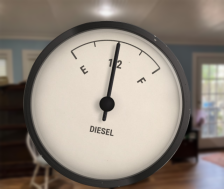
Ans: 0.5
